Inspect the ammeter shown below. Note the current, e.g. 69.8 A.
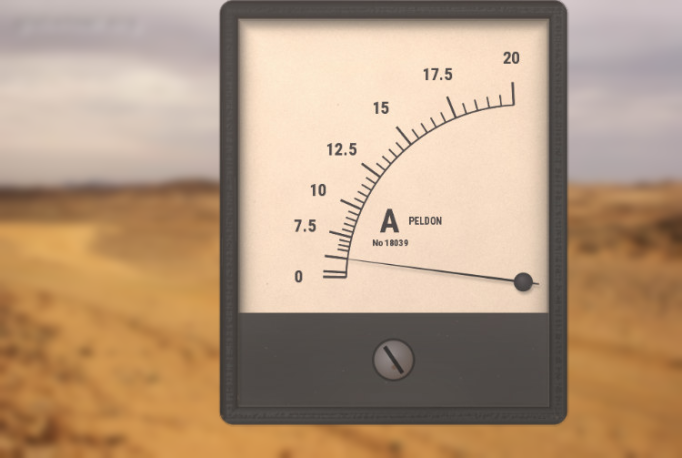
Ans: 5 A
